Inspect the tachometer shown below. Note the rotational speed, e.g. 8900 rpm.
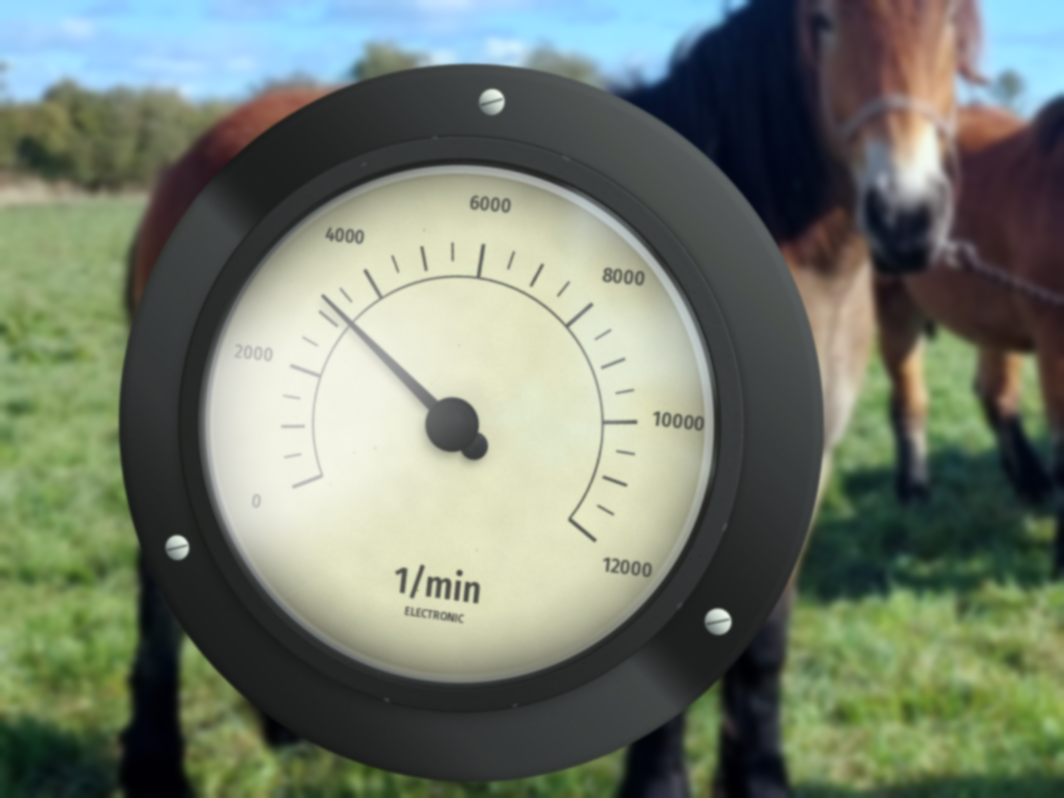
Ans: 3250 rpm
